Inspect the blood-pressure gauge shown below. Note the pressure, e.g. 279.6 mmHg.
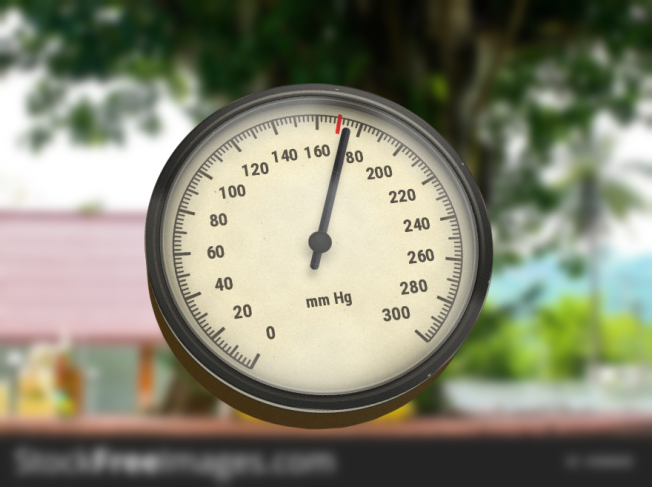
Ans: 174 mmHg
